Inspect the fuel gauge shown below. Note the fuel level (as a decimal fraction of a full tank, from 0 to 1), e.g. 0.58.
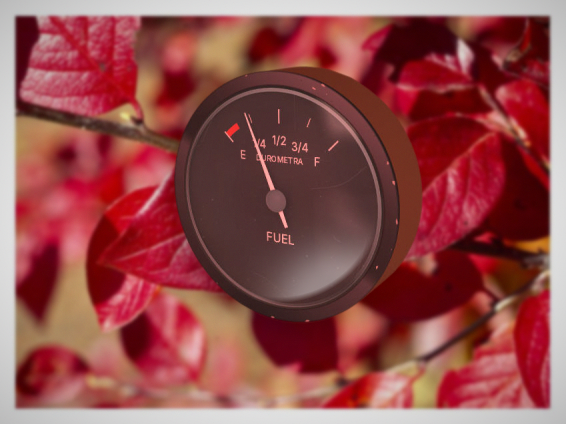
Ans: 0.25
